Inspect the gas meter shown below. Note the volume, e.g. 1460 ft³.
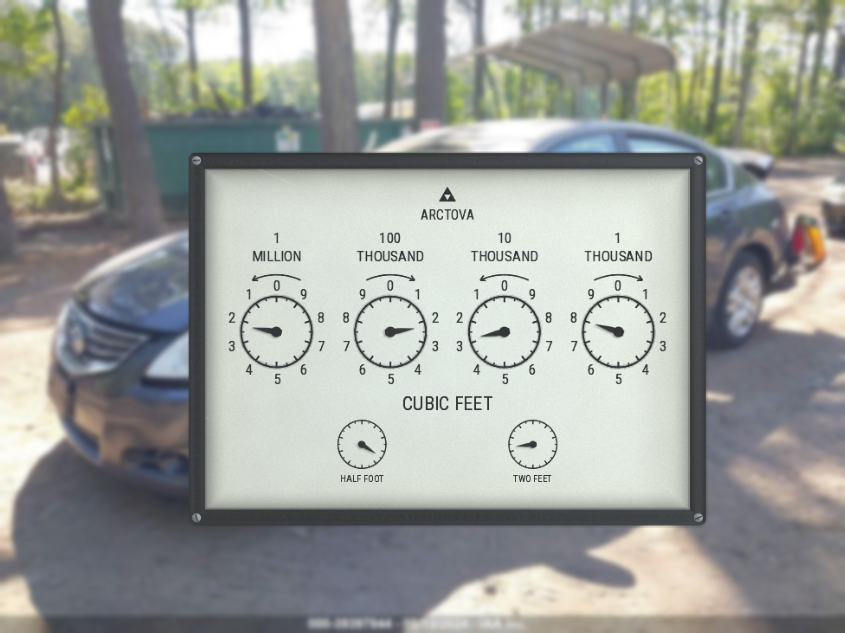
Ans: 222800 ft³
